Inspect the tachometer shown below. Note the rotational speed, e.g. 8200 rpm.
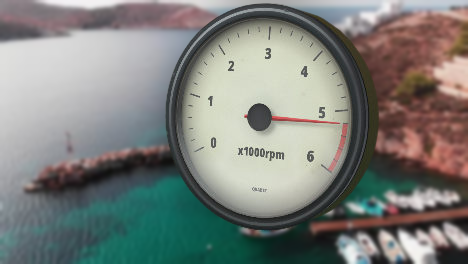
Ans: 5200 rpm
